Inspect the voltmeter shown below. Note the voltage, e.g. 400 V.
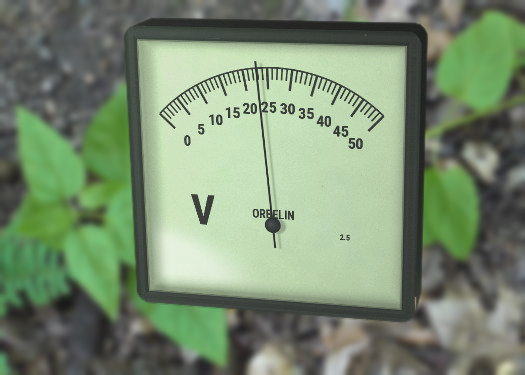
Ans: 23 V
